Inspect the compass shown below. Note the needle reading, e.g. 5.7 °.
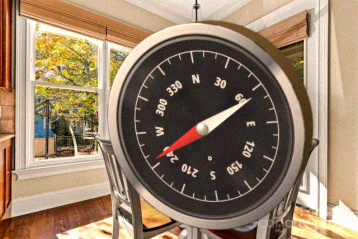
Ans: 245 °
